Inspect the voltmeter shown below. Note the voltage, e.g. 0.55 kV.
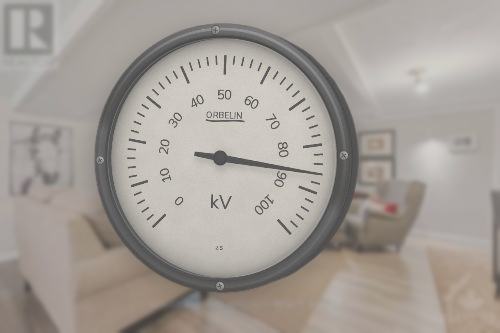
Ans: 86 kV
